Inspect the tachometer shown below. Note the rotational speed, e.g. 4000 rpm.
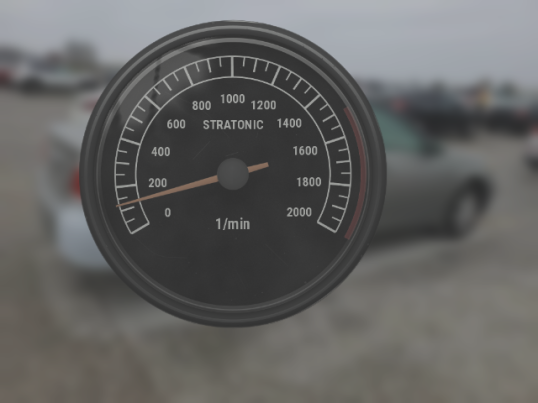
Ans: 125 rpm
